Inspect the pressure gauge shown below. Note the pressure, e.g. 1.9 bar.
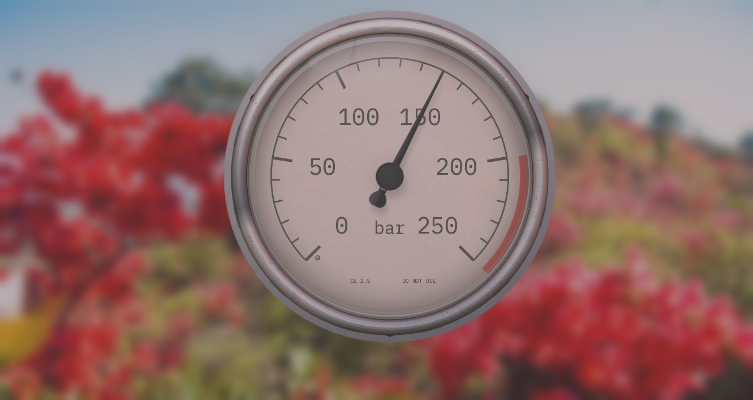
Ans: 150 bar
